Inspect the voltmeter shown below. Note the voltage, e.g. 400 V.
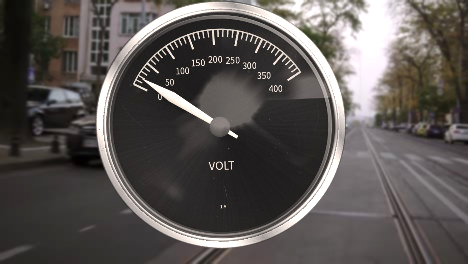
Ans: 20 V
